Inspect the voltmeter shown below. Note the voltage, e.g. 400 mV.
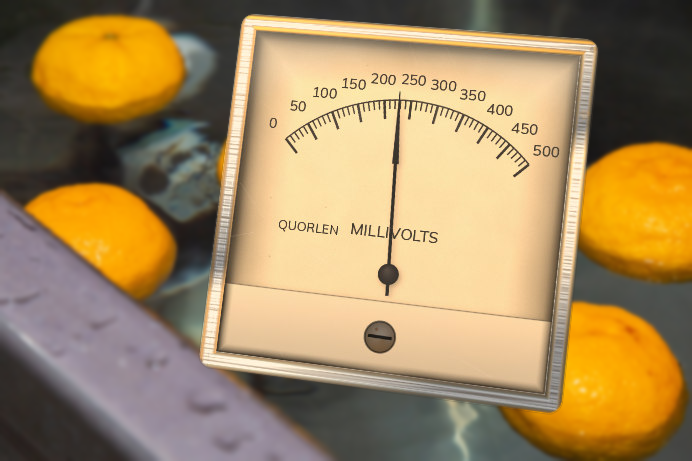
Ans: 230 mV
